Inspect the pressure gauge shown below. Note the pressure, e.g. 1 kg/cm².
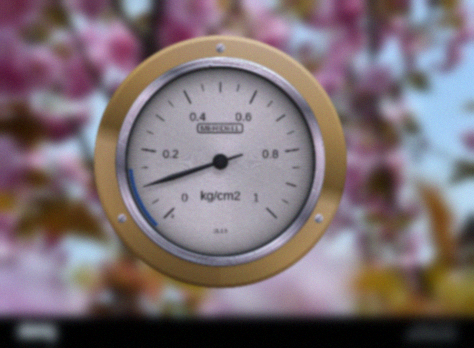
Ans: 0.1 kg/cm²
